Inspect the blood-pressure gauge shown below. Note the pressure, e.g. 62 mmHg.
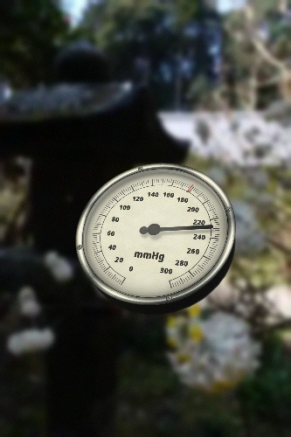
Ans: 230 mmHg
